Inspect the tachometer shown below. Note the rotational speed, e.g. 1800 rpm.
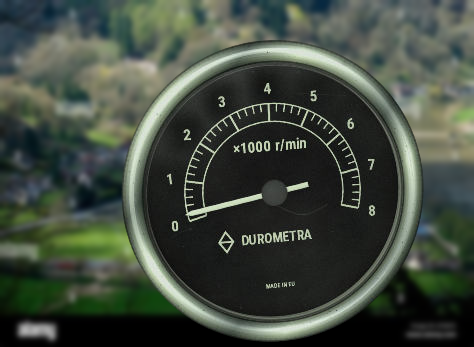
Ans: 200 rpm
